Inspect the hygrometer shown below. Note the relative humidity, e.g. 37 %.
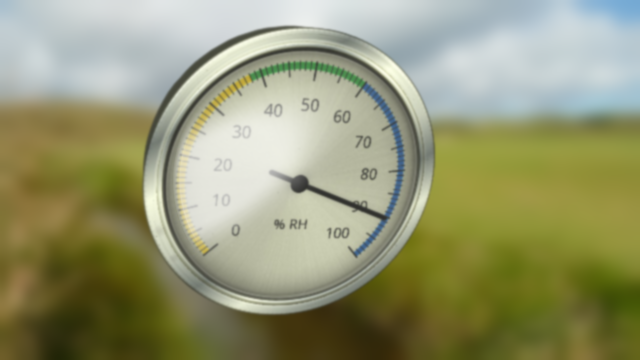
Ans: 90 %
